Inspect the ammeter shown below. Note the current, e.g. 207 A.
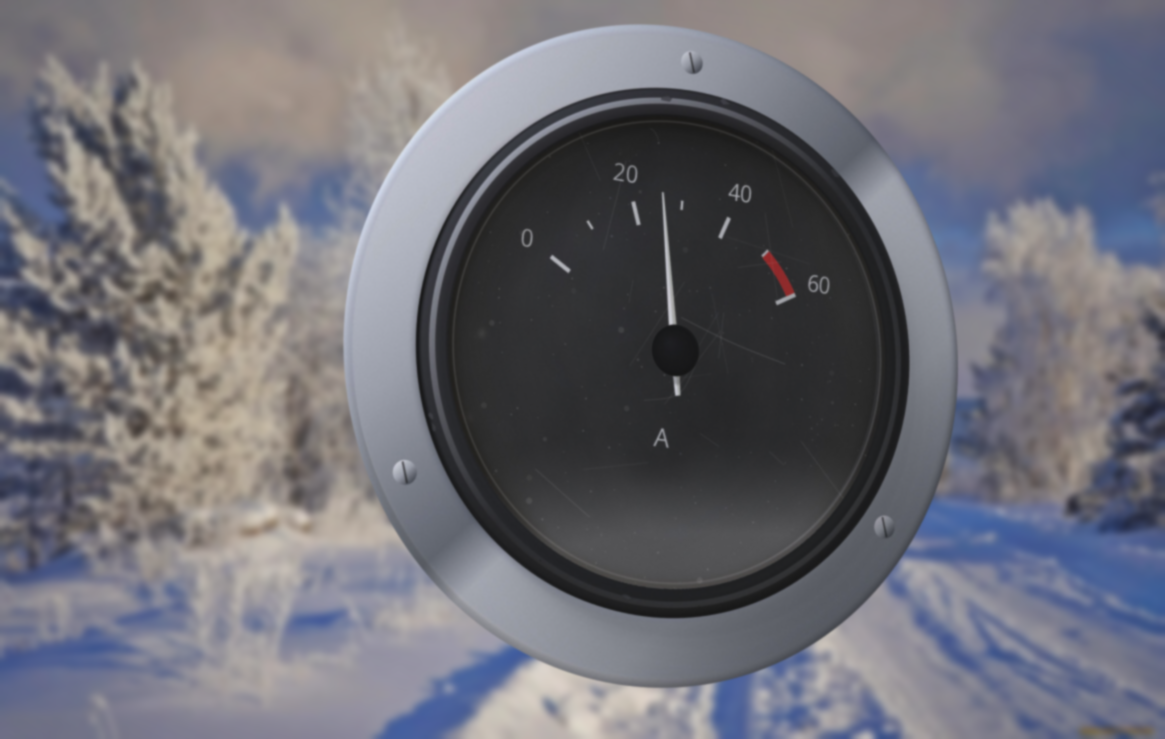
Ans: 25 A
